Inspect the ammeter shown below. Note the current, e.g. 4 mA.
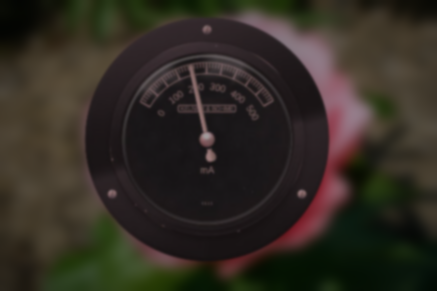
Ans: 200 mA
